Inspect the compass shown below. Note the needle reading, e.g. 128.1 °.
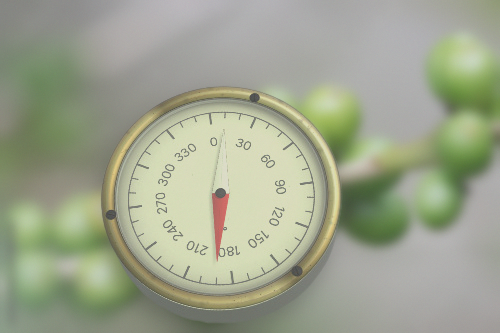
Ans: 190 °
